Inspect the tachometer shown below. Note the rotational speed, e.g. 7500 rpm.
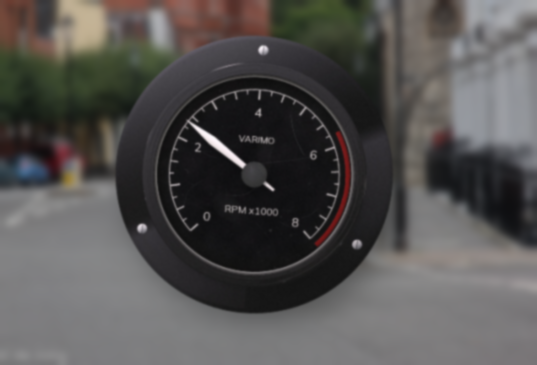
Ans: 2375 rpm
